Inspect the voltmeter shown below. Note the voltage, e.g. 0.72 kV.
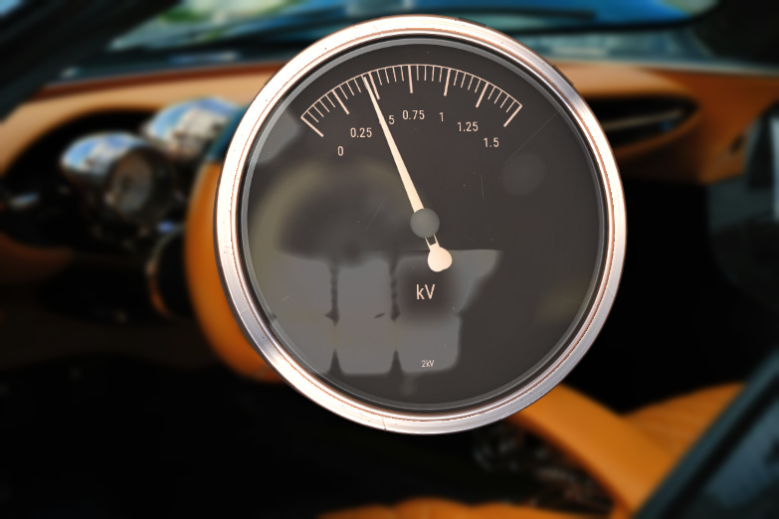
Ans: 0.45 kV
